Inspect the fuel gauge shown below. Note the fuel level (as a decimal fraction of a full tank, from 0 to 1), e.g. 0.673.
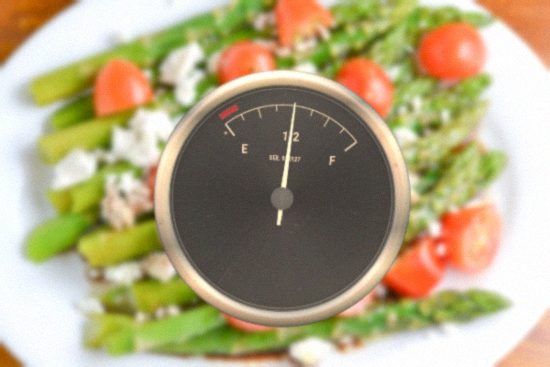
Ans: 0.5
